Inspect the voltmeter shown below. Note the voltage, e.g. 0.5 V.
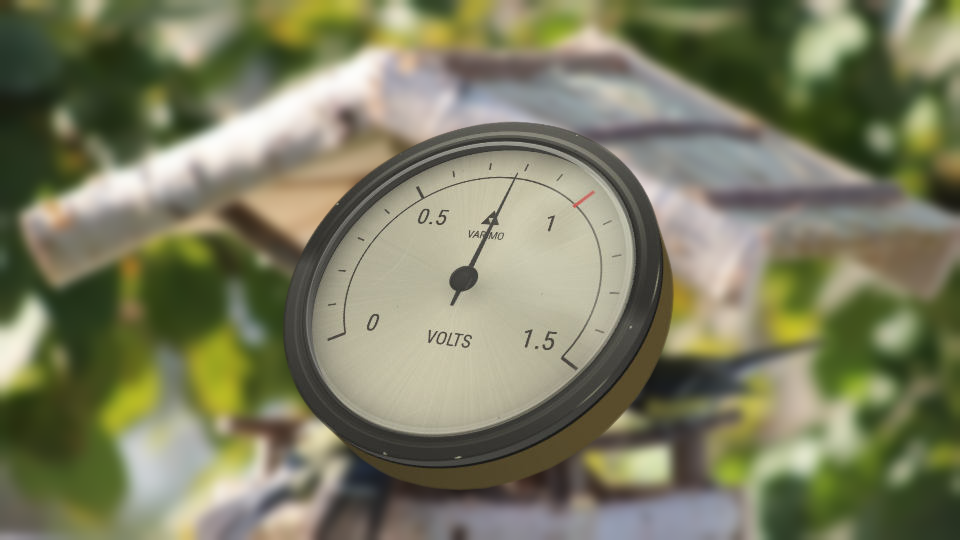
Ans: 0.8 V
